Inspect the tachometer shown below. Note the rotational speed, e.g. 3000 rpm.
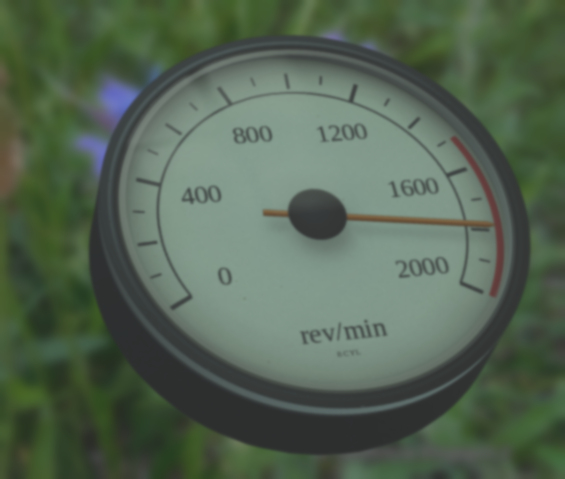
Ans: 1800 rpm
